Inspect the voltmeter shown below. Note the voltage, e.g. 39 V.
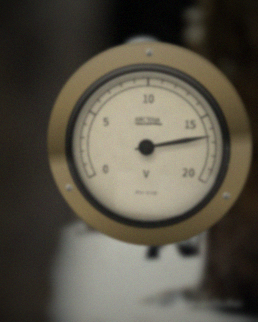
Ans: 16.5 V
